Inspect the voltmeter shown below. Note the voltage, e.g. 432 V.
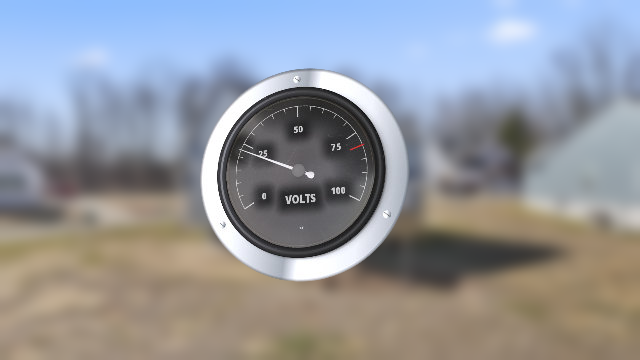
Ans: 22.5 V
